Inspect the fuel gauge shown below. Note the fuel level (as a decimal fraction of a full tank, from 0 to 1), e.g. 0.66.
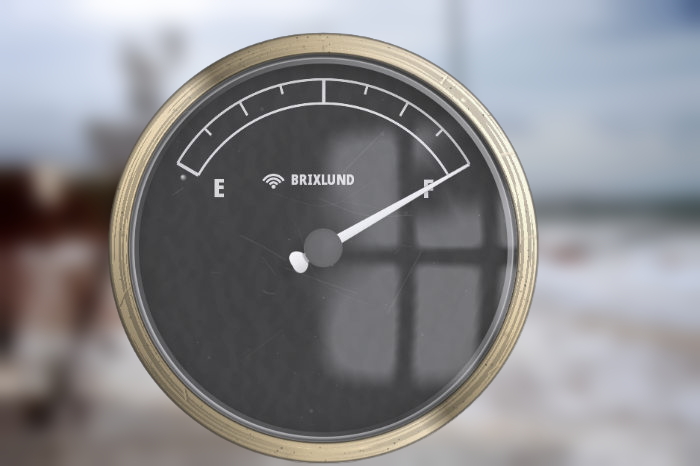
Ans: 1
